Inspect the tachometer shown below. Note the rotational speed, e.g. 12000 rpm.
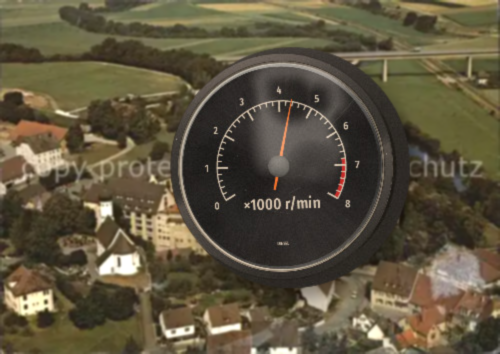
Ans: 4400 rpm
